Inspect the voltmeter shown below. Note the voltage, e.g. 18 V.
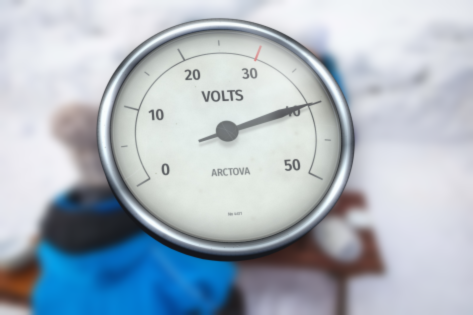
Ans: 40 V
